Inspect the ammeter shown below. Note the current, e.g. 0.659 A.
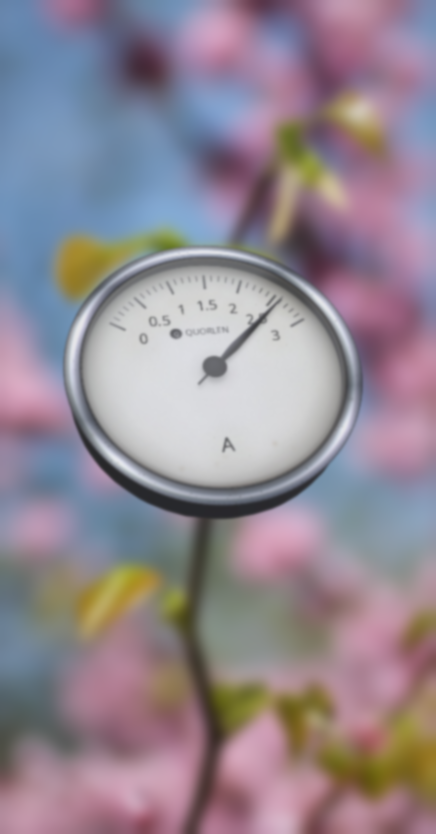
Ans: 2.6 A
